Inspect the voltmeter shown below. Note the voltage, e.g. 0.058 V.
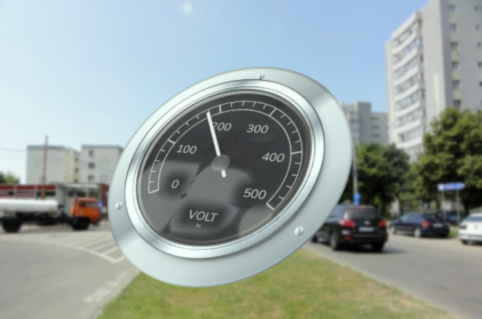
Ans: 180 V
